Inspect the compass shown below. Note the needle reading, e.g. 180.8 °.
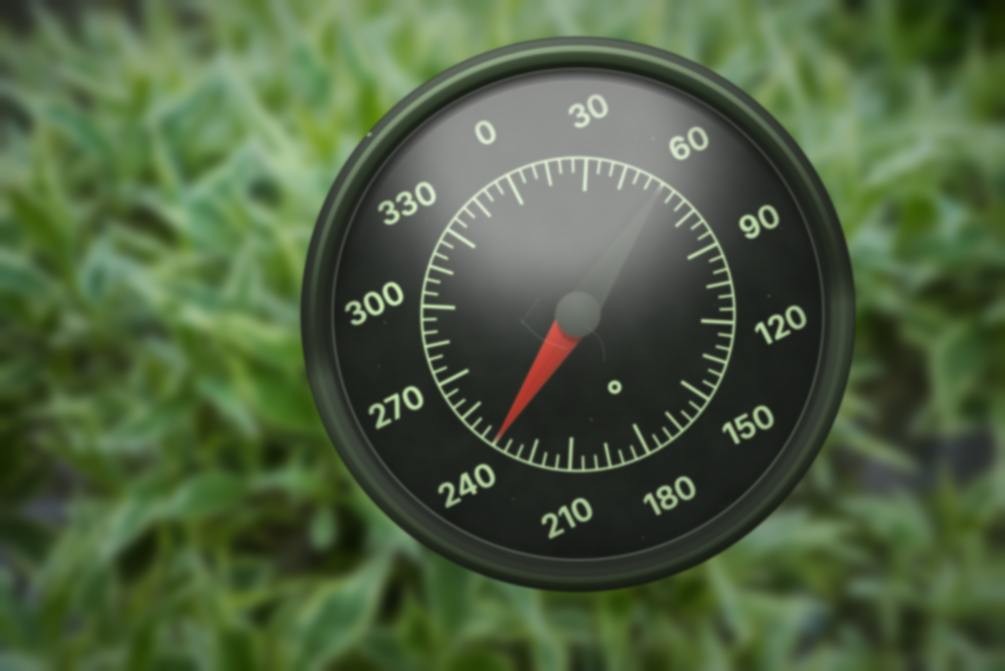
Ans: 240 °
